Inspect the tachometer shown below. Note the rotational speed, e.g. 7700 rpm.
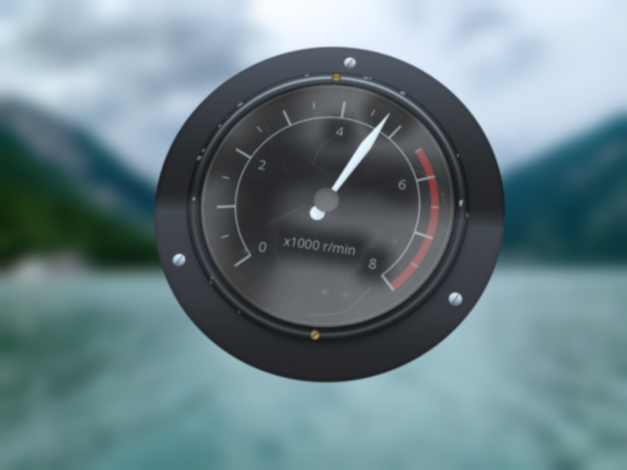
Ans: 4750 rpm
